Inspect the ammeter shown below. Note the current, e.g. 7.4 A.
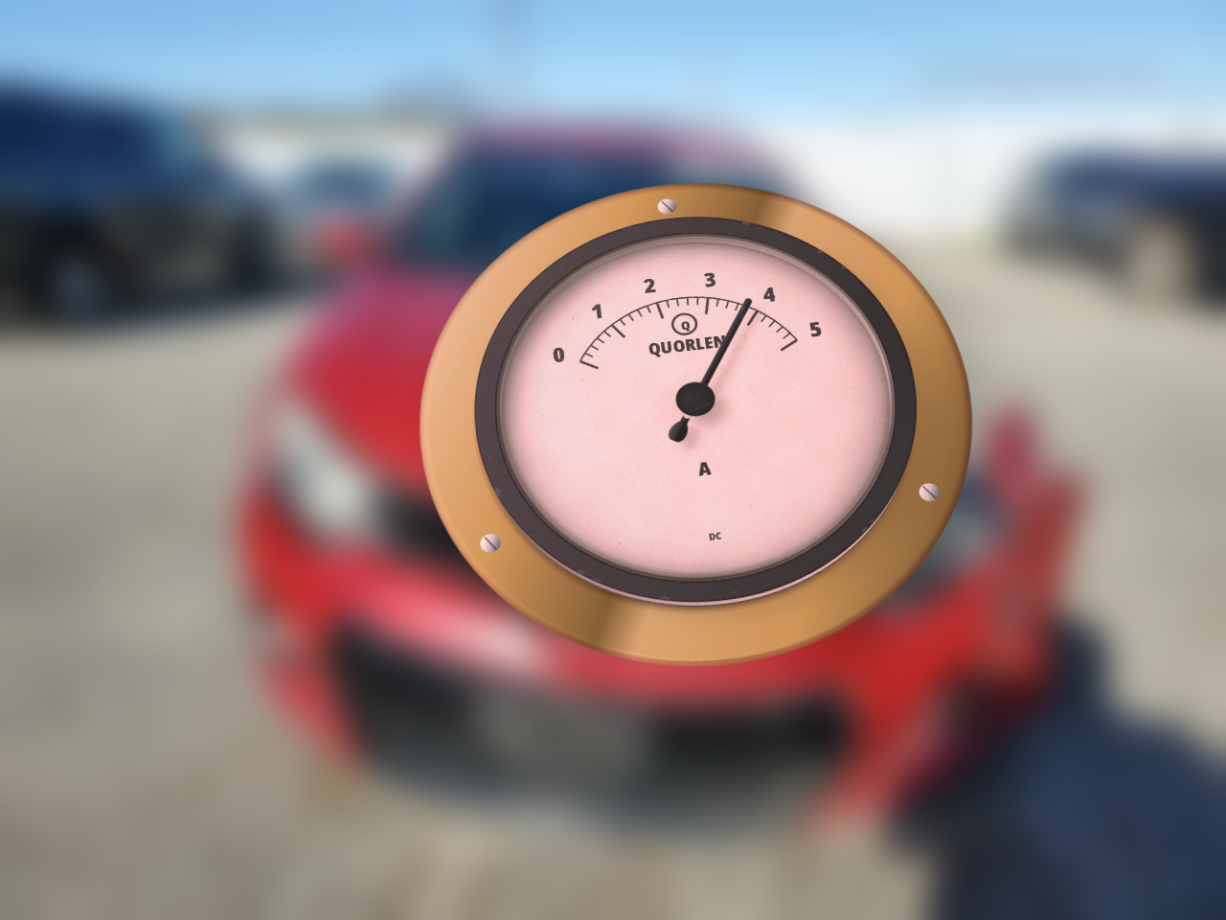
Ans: 3.8 A
